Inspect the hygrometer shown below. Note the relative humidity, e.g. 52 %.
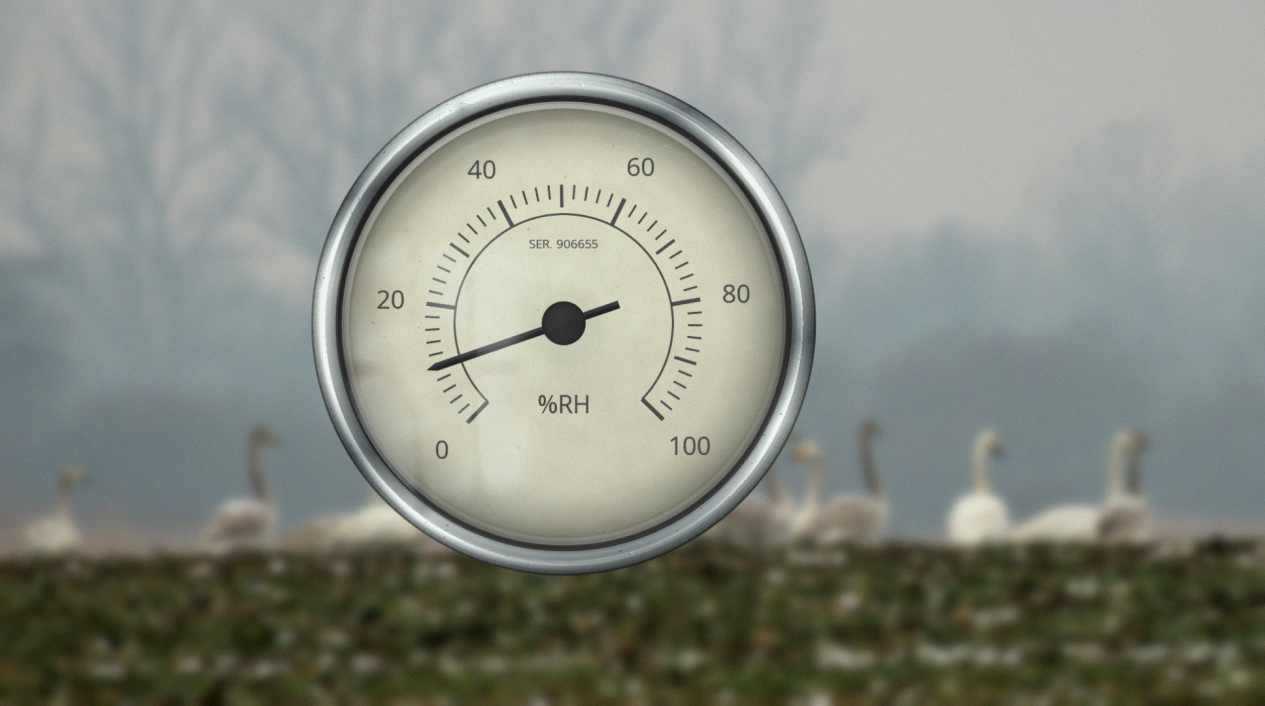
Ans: 10 %
